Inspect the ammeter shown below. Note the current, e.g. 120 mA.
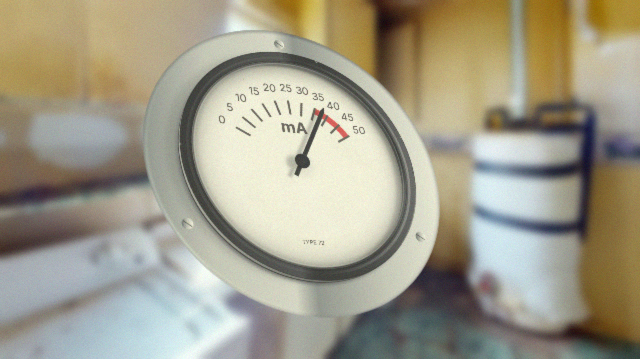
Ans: 37.5 mA
